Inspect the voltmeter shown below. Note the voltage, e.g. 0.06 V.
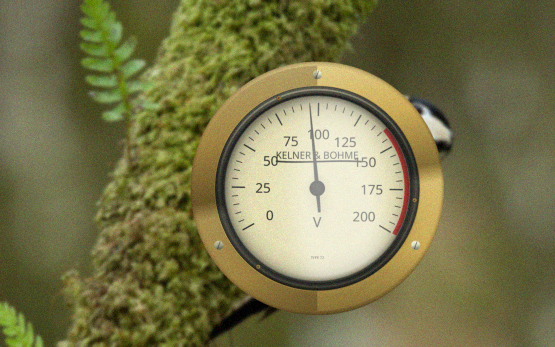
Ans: 95 V
